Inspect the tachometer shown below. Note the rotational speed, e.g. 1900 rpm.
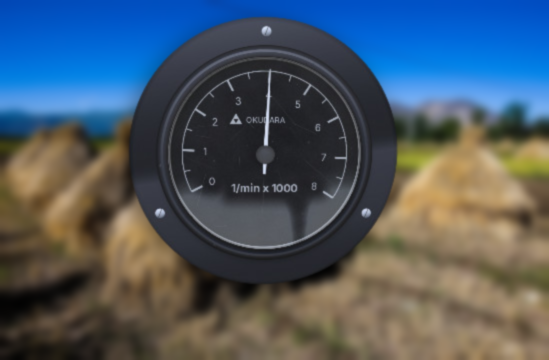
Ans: 4000 rpm
